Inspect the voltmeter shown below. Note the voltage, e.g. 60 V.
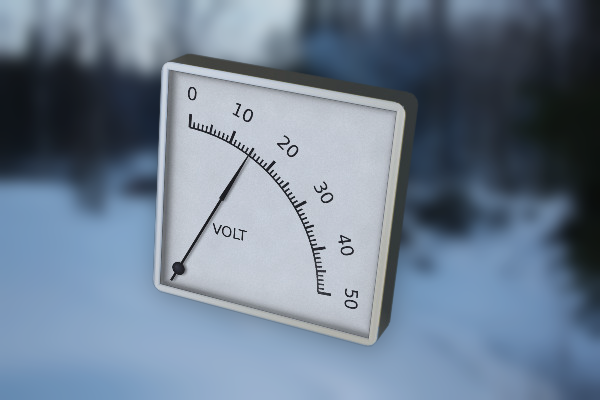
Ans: 15 V
